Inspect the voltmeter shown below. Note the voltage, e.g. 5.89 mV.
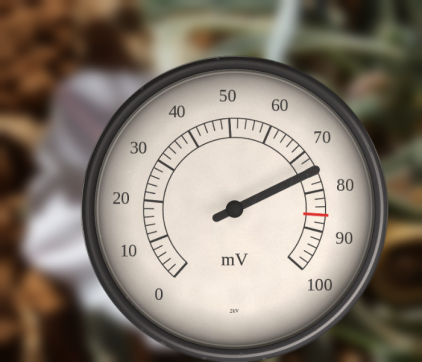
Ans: 75 mV
